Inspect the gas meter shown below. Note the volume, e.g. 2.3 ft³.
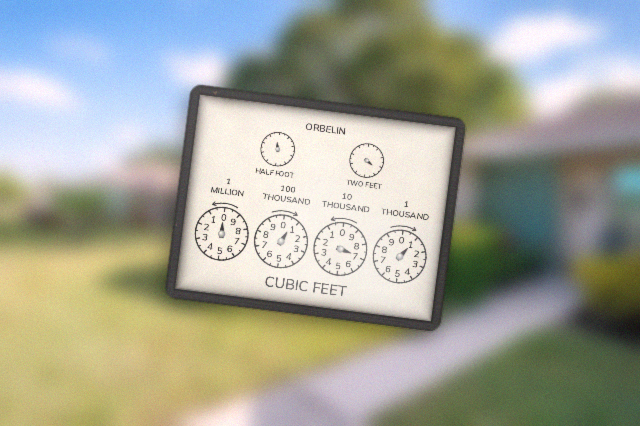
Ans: 7100 ft³
